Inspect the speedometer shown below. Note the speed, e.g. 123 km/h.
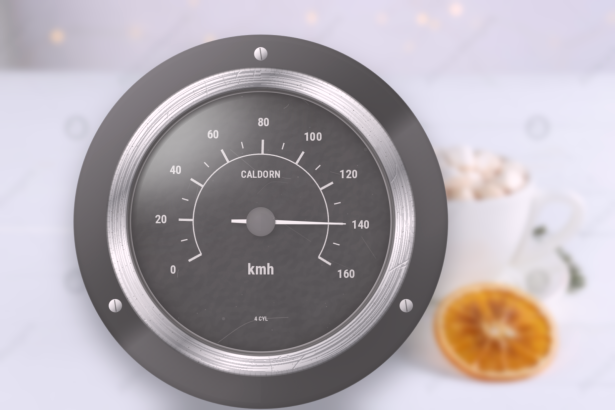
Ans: 140 km/h
